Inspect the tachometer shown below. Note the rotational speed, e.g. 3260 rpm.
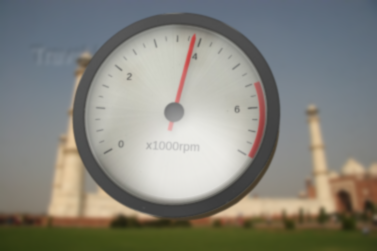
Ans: 3875 rpm
